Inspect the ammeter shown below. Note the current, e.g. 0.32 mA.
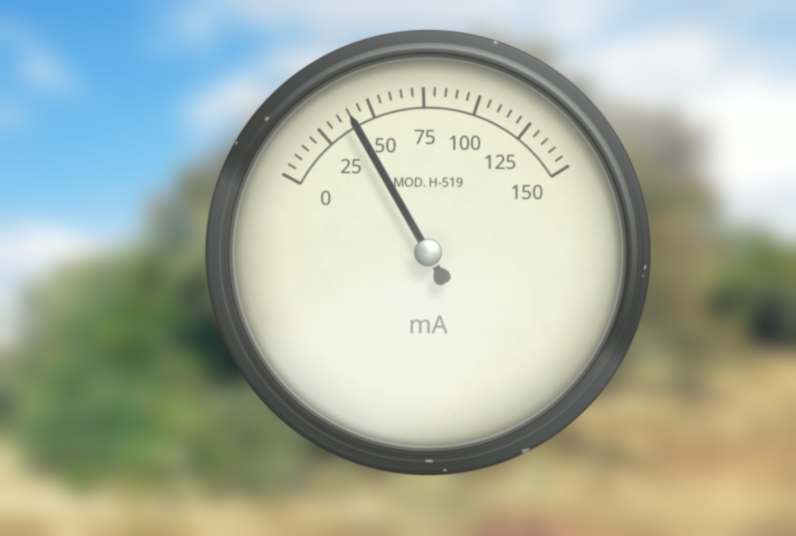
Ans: 40 mA
